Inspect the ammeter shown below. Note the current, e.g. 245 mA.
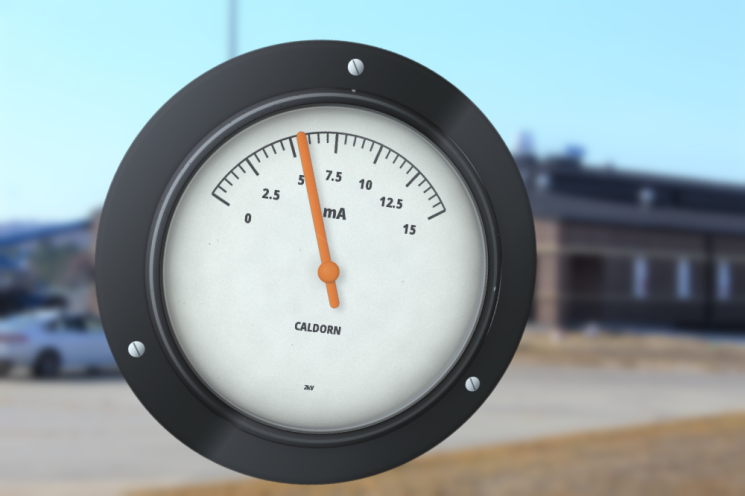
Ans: 5.5 mA
